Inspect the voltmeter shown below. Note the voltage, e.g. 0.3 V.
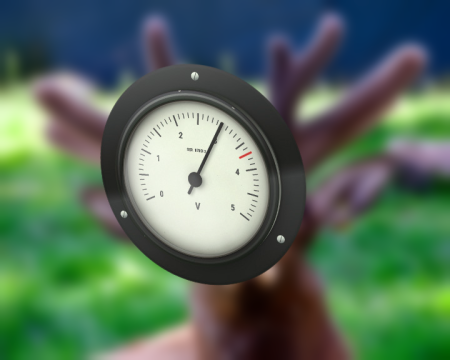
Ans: 3 V
